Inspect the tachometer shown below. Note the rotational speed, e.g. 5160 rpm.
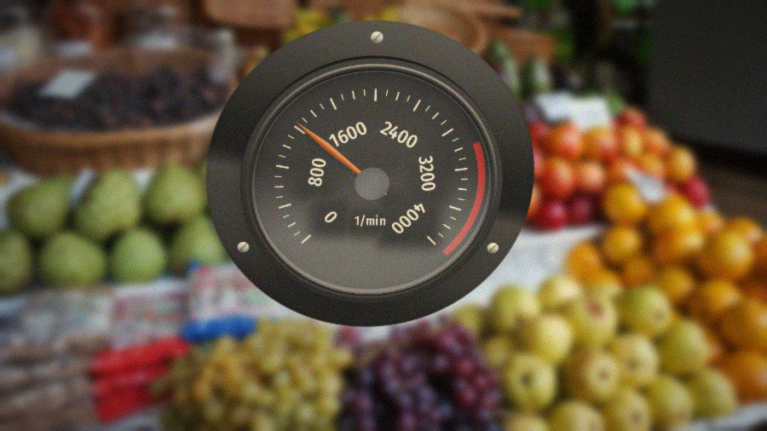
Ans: 1250 rpm
